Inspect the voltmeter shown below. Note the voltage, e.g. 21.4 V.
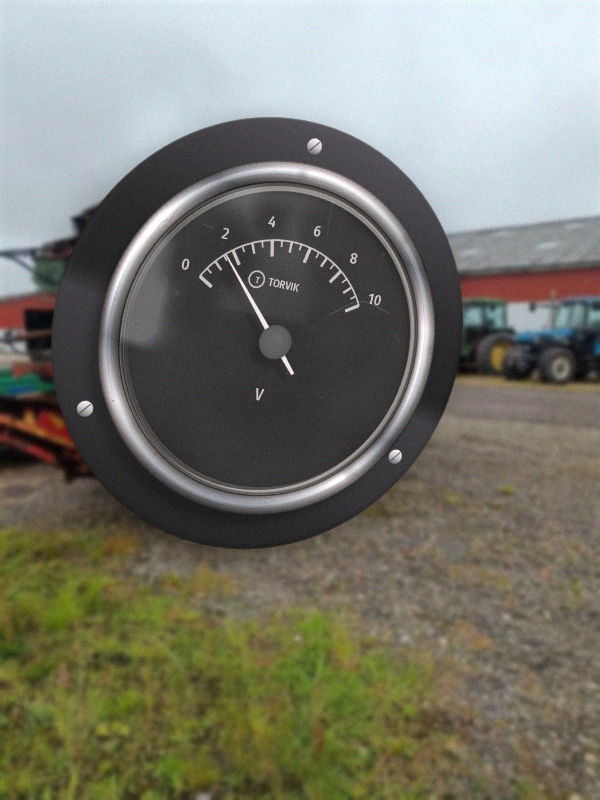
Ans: 1.5 V
